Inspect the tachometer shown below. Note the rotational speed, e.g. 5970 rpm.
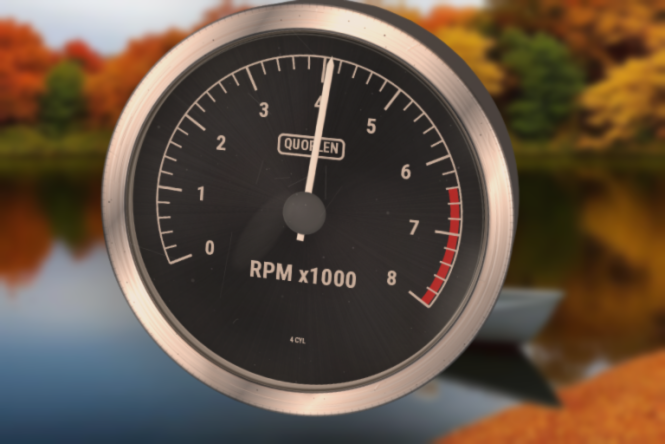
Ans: 4100 rpm
